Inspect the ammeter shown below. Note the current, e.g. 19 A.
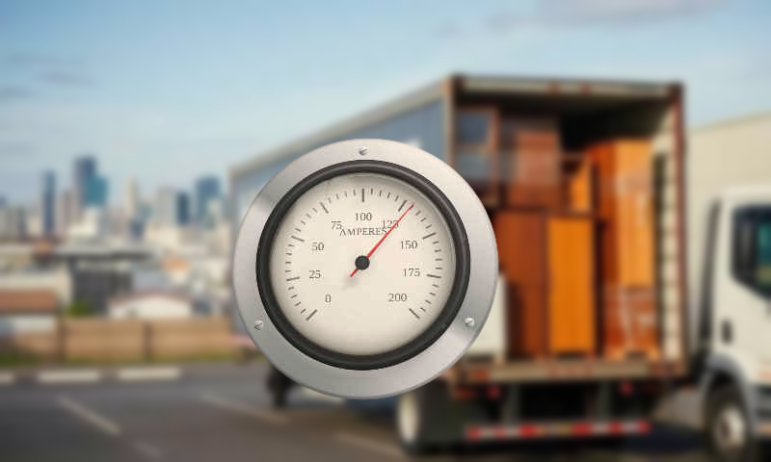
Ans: 130 A
